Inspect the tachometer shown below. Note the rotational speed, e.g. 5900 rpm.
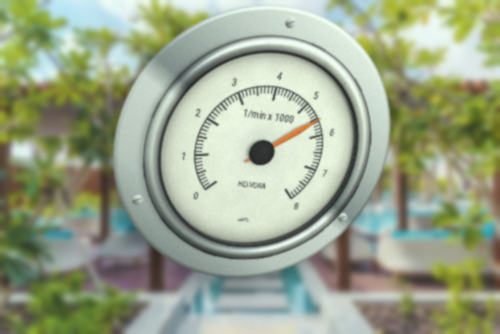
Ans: 5500 rpm
